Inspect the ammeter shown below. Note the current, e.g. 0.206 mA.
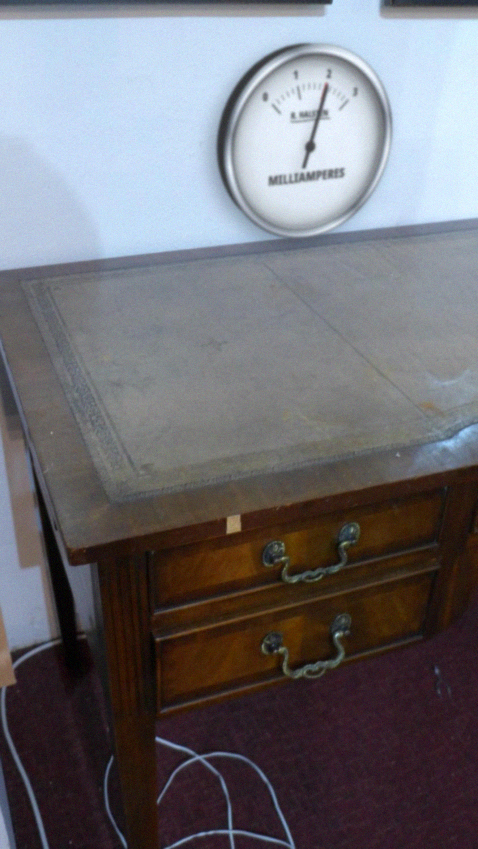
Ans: 2 mA
